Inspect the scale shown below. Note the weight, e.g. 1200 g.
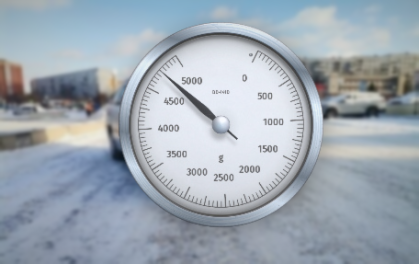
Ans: 4750 g
